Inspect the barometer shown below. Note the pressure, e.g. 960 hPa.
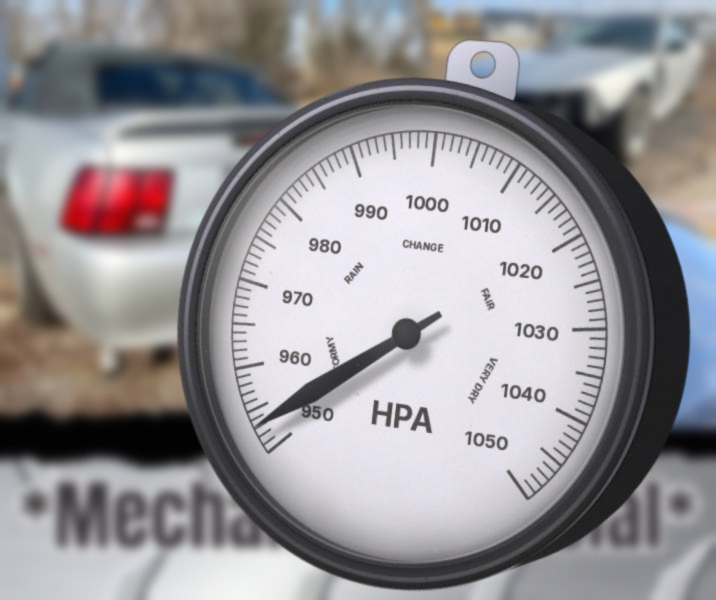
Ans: 953 hPa
